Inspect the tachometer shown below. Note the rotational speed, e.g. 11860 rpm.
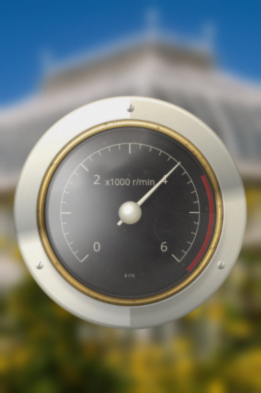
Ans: 4000 rpm
